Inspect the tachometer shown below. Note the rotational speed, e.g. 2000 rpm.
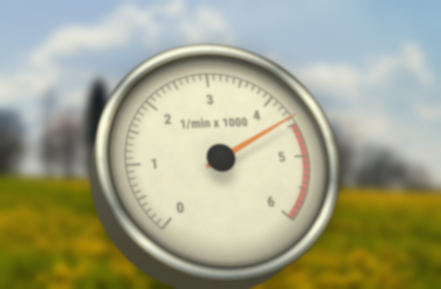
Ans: 4400 rpm
